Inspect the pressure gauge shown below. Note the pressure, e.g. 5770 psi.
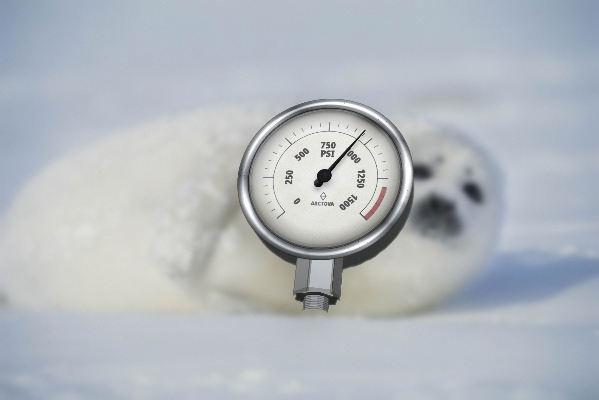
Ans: 950 psi
